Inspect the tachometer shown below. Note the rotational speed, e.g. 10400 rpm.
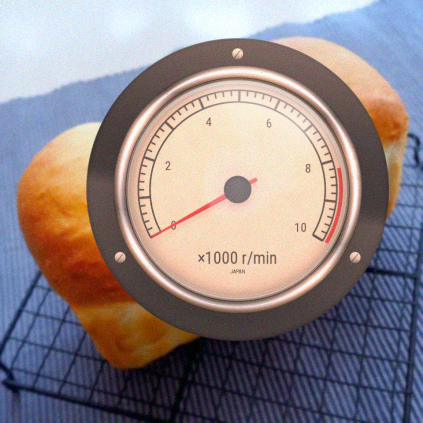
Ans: 0 rpm
